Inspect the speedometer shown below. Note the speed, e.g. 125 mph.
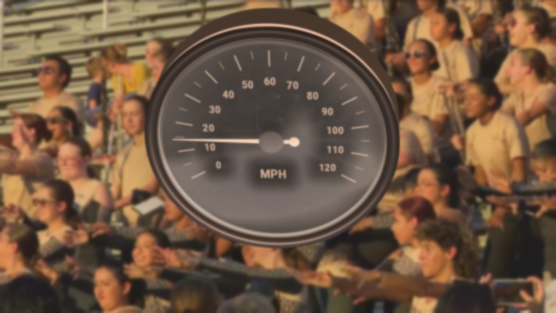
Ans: 15 mph
